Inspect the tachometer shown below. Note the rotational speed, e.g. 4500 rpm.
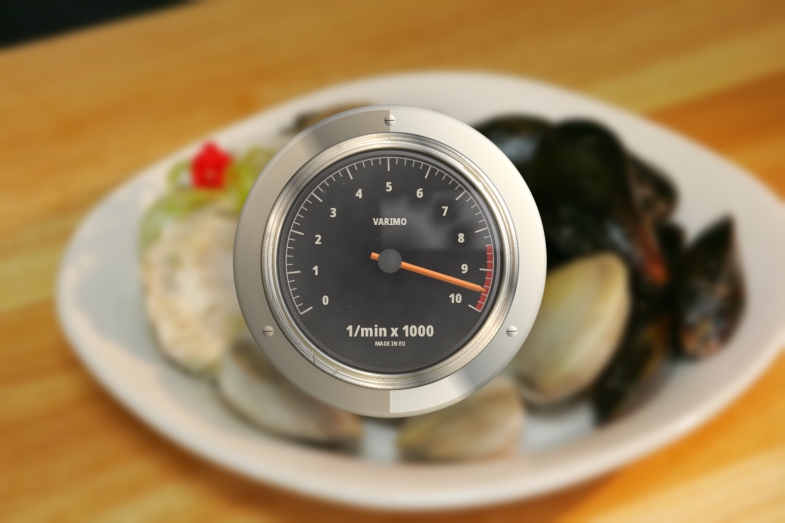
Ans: 9500 rpm
